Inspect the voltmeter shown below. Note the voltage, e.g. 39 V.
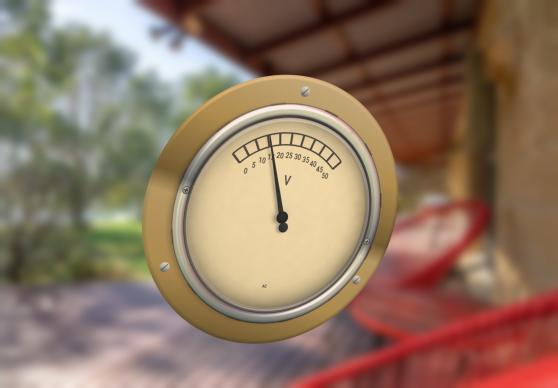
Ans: 15 V
